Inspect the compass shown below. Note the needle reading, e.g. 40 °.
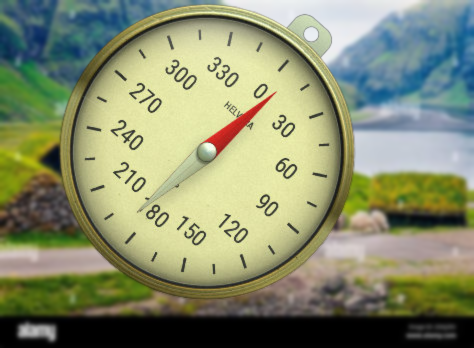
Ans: 7.5 °
